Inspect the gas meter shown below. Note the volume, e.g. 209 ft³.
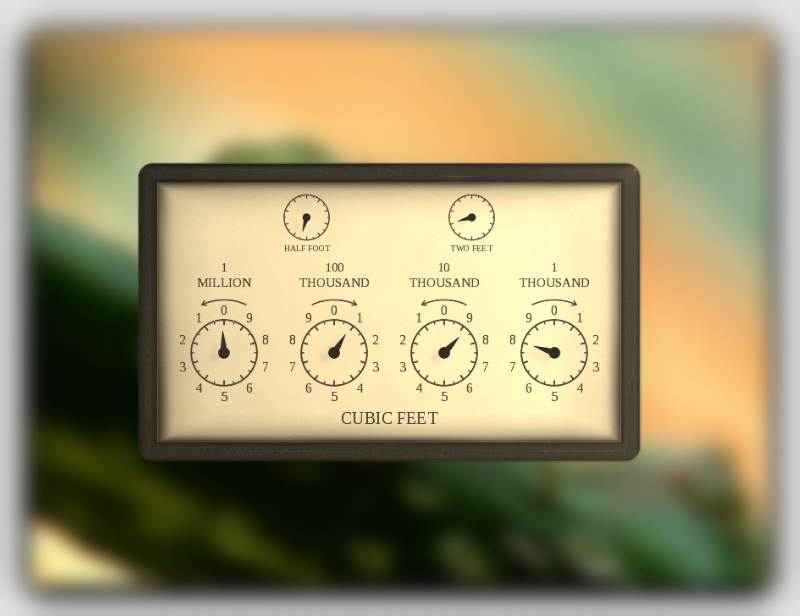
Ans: 8800 ft³
